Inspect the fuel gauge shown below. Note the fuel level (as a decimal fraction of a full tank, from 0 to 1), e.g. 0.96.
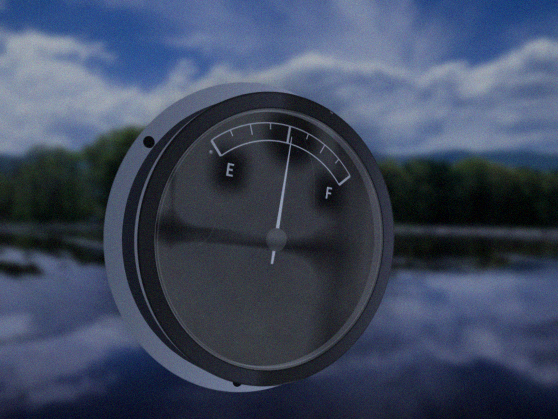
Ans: 0.5
